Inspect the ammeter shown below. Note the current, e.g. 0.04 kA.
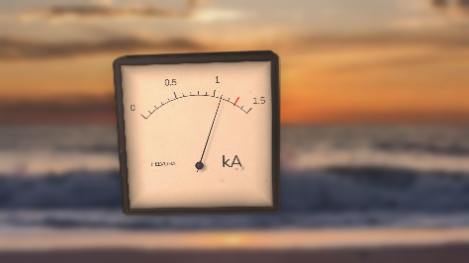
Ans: 1.1 kA
